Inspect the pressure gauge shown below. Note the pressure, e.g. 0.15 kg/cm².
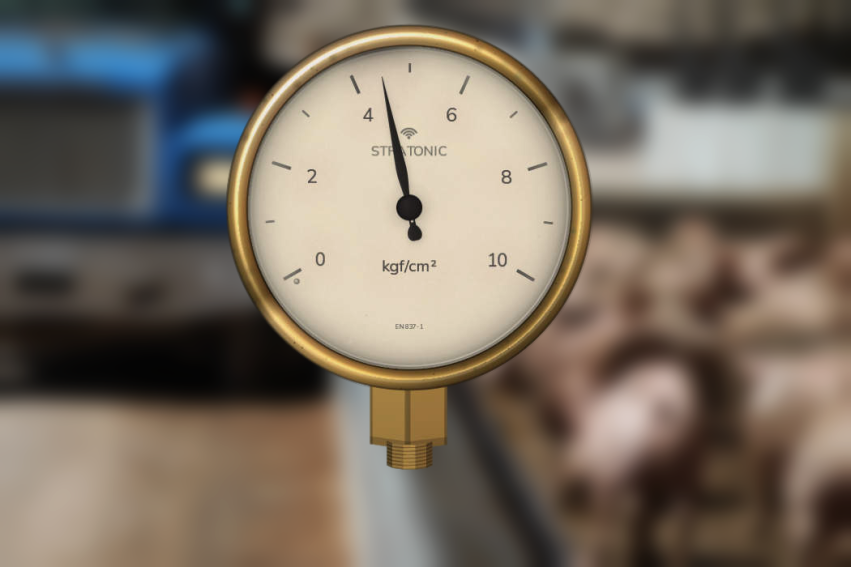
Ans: 4.5 kg/cm²
